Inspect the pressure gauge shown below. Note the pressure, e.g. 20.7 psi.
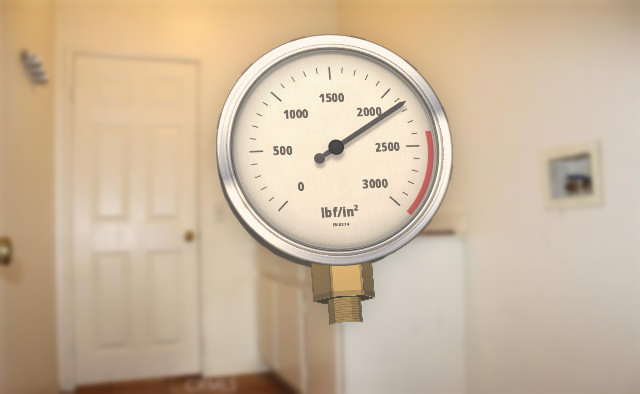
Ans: 2150 psi
